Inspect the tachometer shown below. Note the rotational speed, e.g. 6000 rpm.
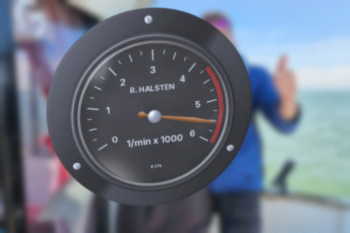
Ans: 5500 rpm
